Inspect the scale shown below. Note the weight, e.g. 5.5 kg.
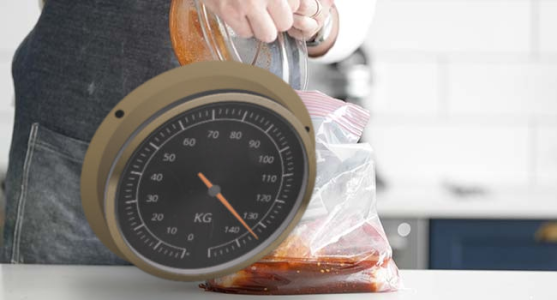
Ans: 134 kg
